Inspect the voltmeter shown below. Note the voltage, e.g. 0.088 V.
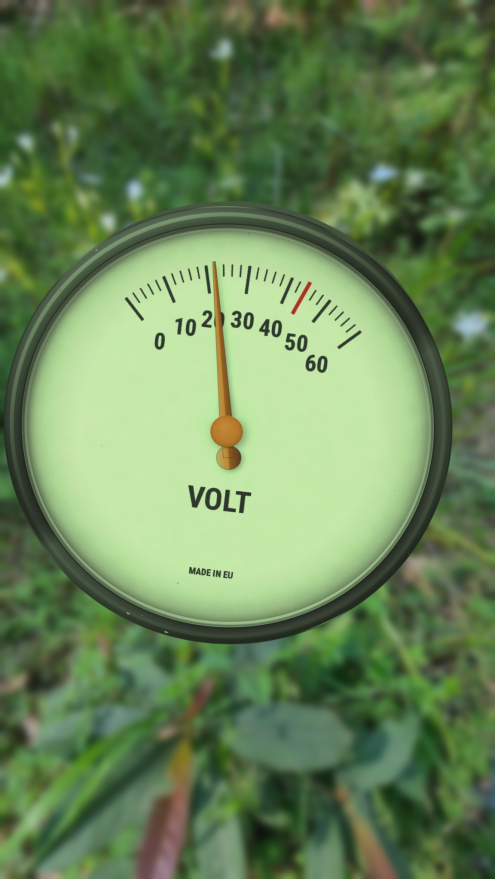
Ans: 22 V
